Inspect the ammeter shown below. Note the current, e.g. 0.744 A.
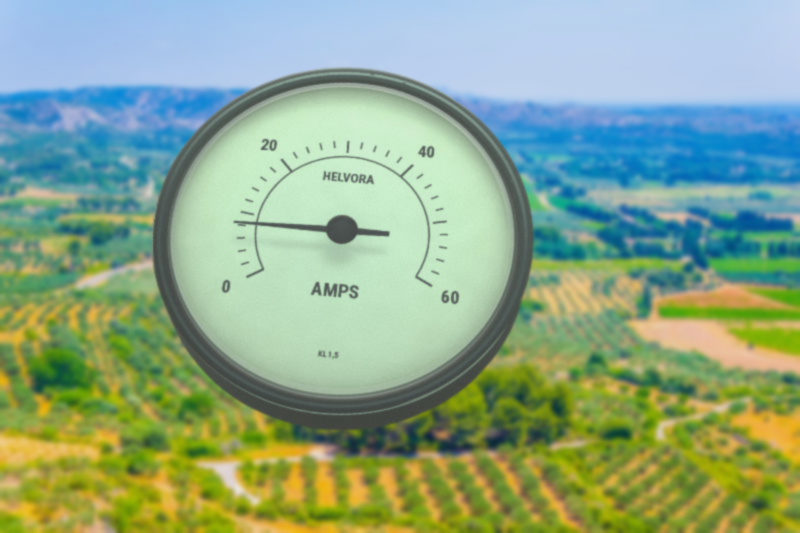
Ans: 8 A
